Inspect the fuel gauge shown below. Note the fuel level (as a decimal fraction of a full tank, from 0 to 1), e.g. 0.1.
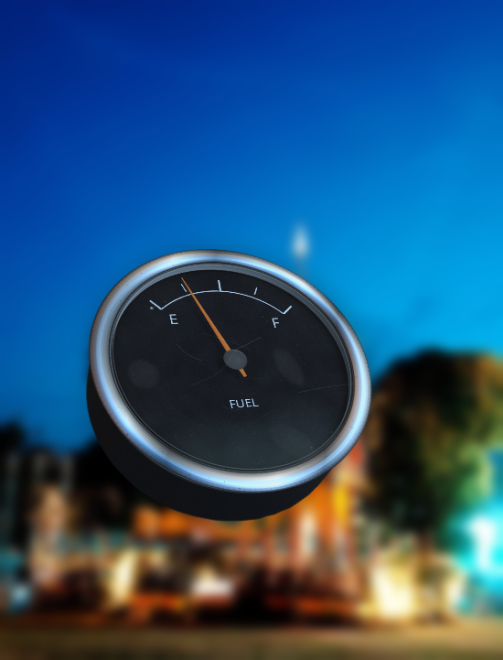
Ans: 0.25
